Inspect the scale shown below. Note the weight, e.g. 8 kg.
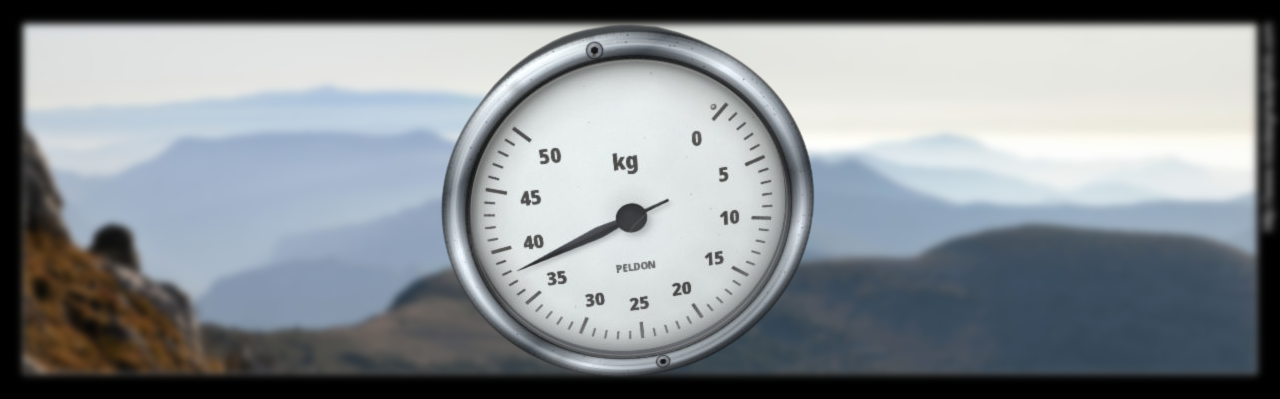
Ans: 38 kg
